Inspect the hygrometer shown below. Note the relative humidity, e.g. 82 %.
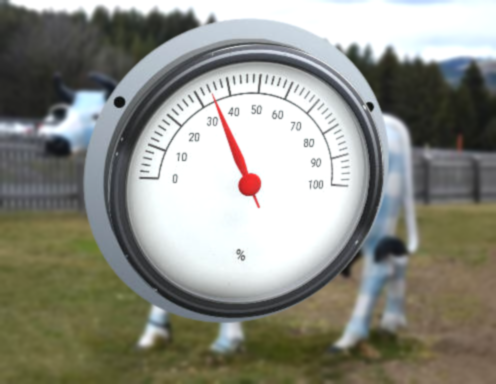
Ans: 34 %
